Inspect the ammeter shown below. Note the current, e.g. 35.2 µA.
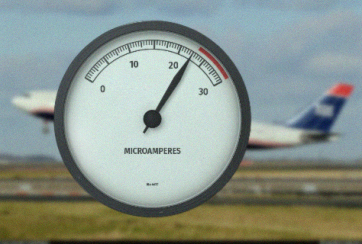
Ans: 22.5 µA
